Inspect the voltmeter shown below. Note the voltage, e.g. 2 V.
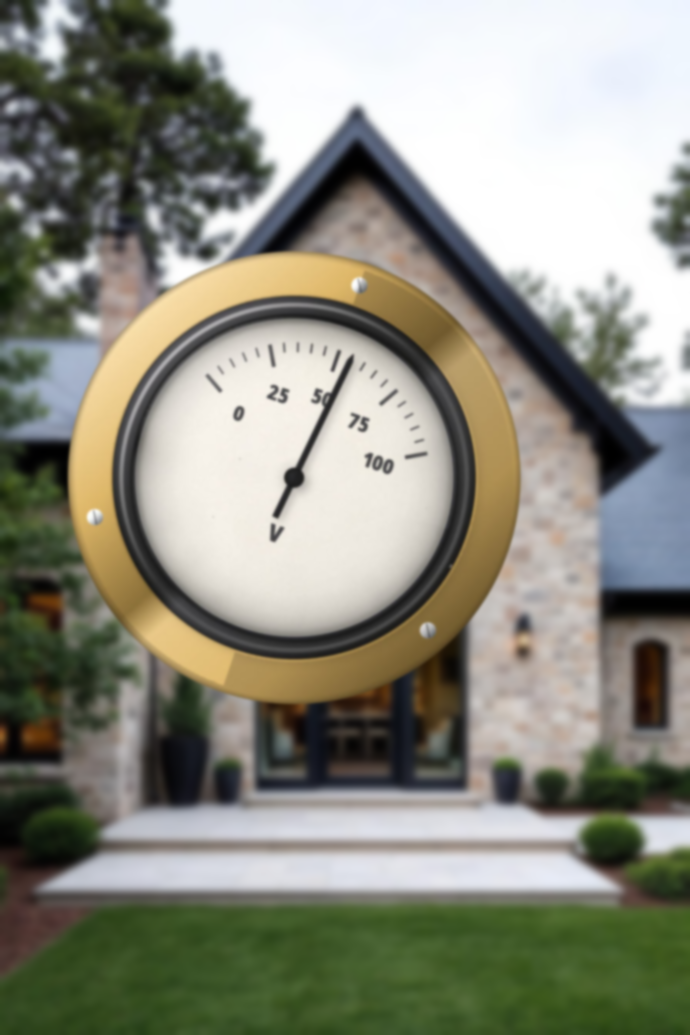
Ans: 55 V
